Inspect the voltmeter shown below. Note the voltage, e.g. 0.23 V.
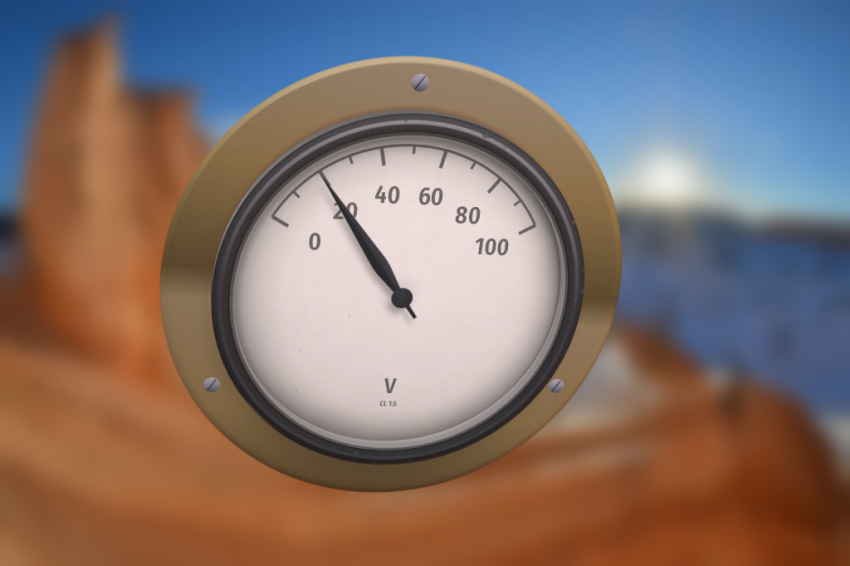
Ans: 20 V
